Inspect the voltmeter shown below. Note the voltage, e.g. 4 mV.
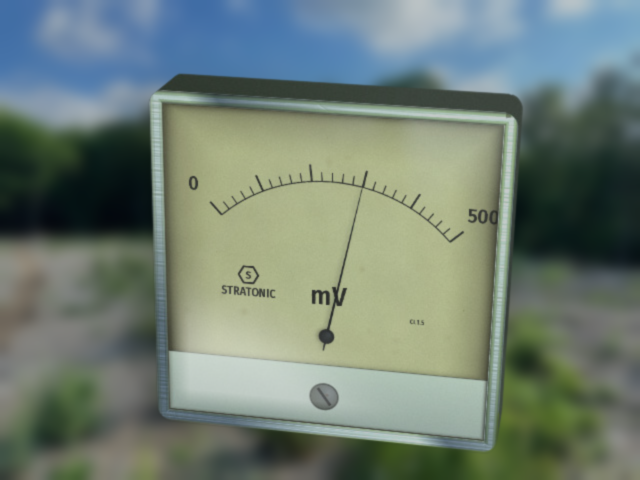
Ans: 300 mV
